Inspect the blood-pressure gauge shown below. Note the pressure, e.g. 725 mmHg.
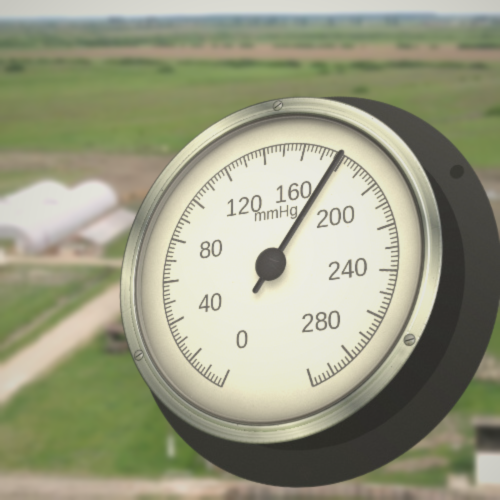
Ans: 180 mmHg
